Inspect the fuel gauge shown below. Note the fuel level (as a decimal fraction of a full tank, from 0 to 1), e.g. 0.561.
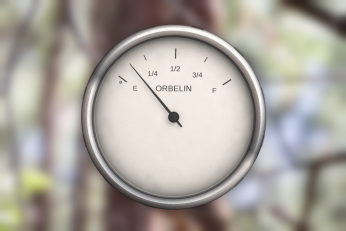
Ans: 0.125
